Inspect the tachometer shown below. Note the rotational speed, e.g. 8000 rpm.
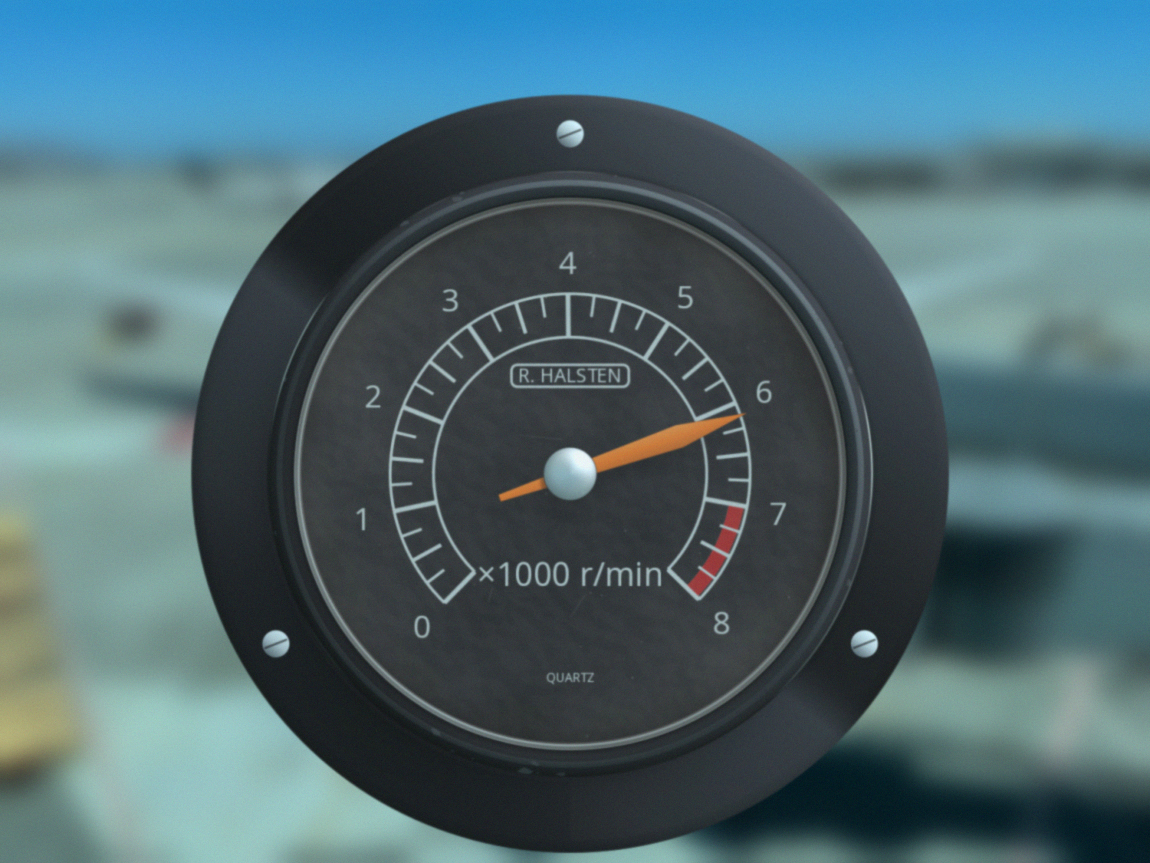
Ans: 6125 rpm
